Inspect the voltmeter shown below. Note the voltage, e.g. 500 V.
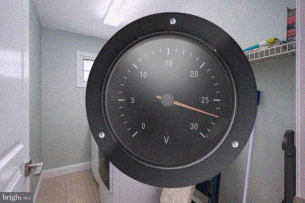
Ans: 27 V
